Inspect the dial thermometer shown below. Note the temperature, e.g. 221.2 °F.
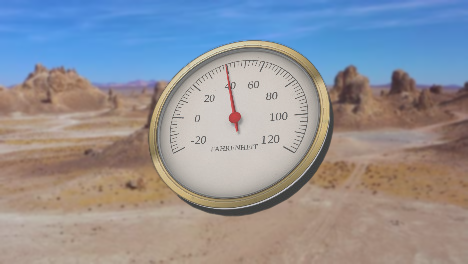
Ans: 40 °F
